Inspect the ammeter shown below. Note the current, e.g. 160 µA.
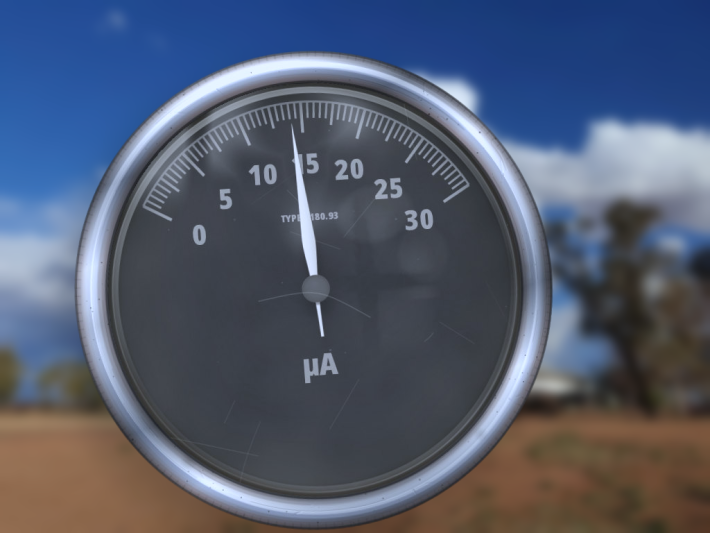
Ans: 14 µA
